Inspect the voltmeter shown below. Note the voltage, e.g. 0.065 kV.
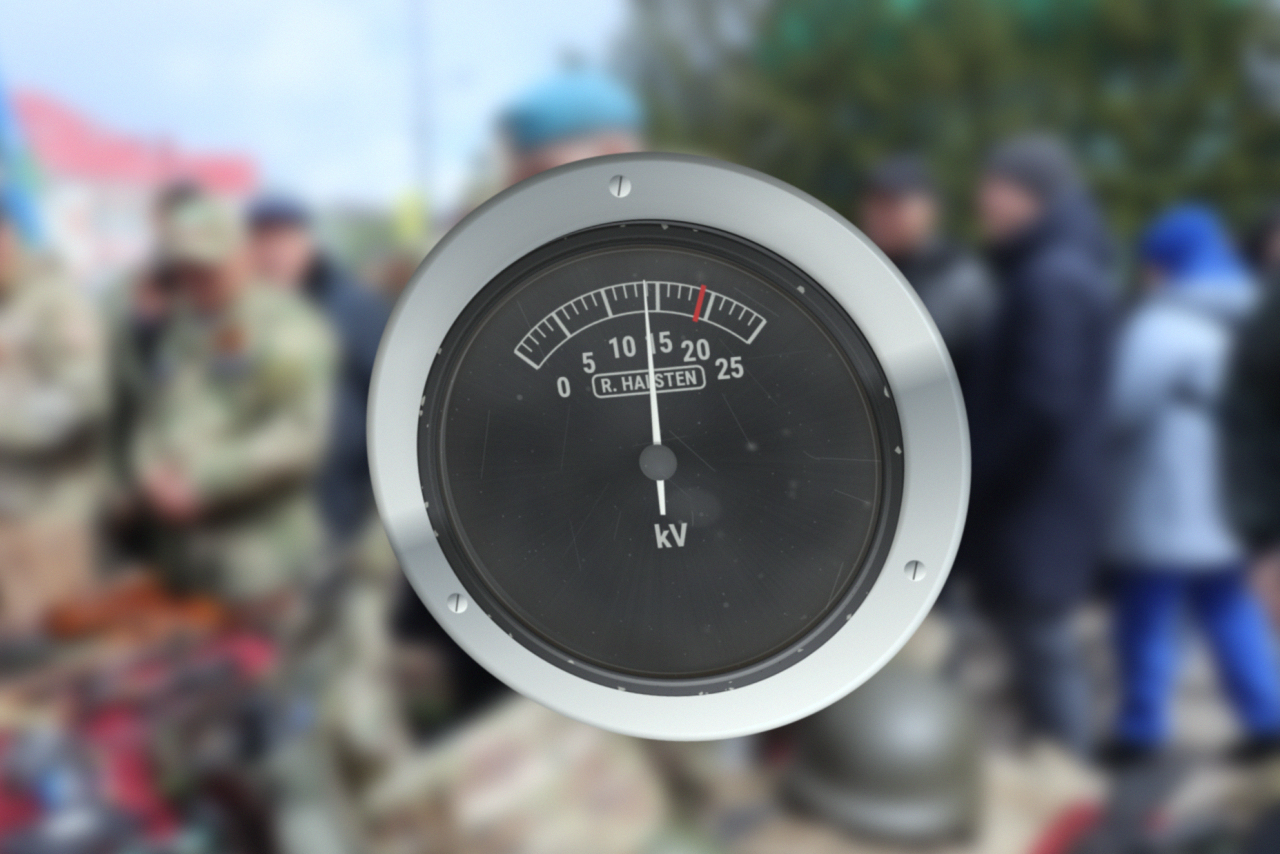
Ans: 14 kV
